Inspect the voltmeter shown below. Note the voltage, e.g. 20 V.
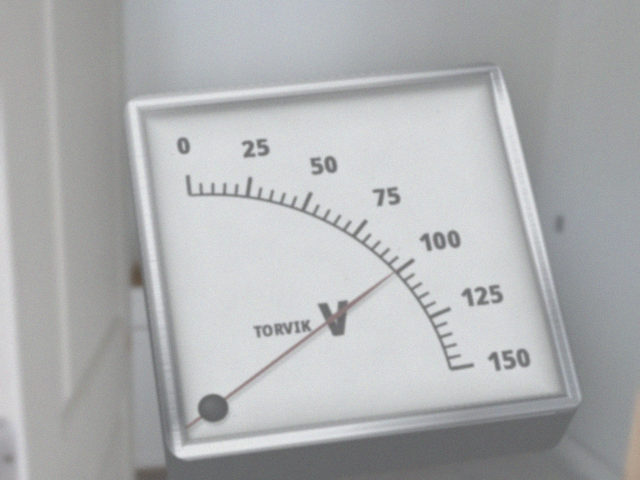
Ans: 100 V
